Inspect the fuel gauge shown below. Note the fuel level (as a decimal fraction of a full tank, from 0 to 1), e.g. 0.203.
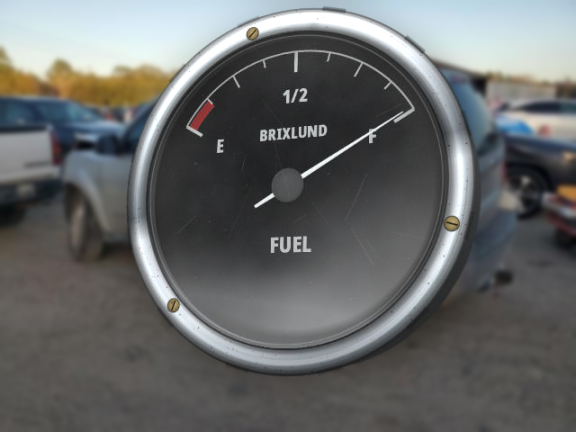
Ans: 1
